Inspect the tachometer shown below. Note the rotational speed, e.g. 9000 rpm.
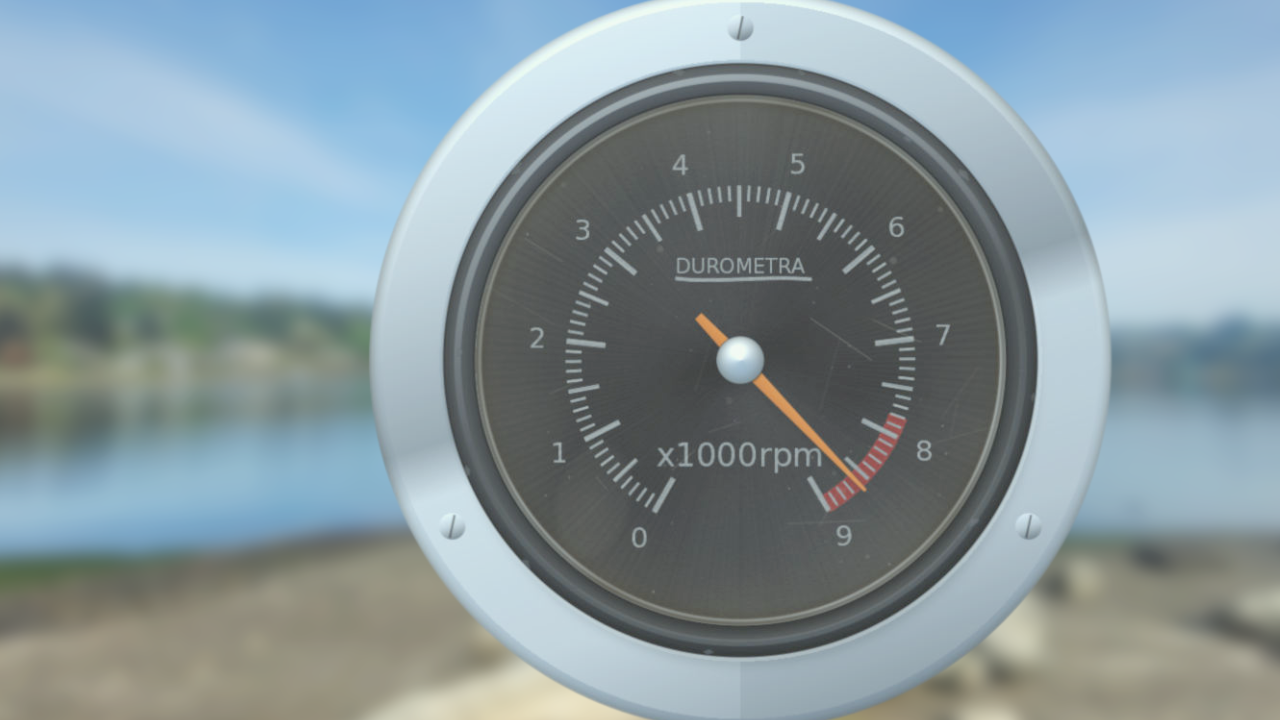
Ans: 8600 rpm
